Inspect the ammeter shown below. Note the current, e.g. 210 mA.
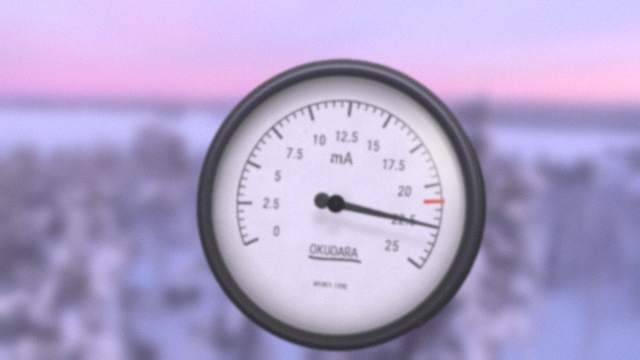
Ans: 22.5 mA
